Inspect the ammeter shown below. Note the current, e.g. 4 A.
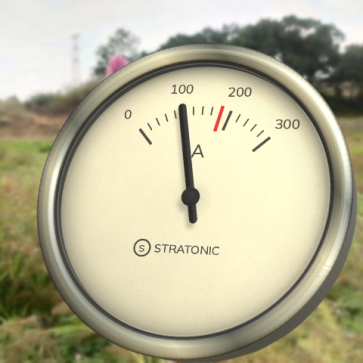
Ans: 100 A
